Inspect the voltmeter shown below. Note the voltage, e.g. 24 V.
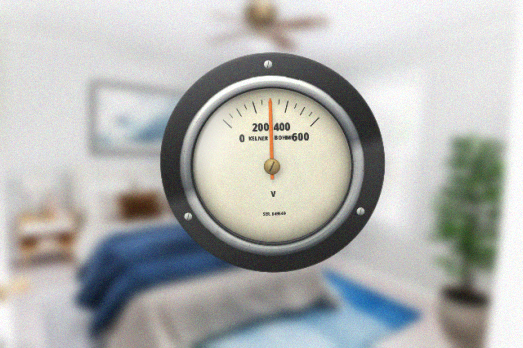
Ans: 300 V
